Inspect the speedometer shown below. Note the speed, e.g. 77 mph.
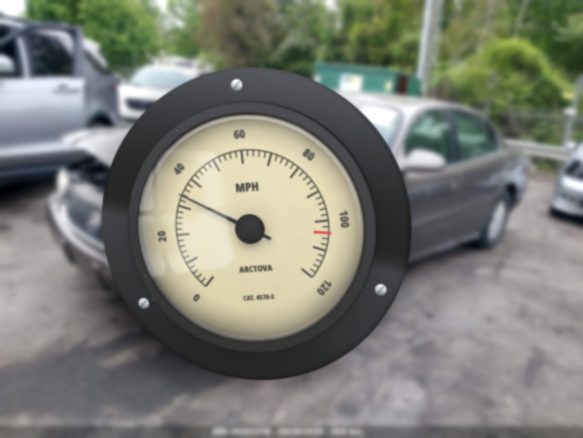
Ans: 34 mph
